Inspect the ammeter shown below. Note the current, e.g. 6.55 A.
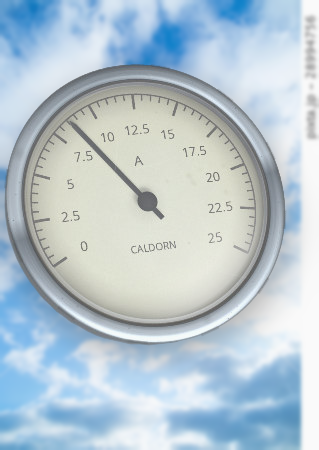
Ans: 8.5 A
